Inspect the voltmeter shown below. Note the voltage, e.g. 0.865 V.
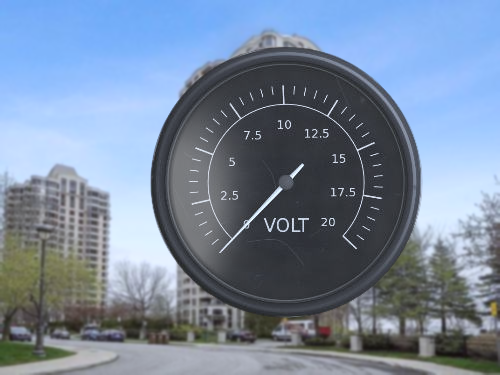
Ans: 0 V
